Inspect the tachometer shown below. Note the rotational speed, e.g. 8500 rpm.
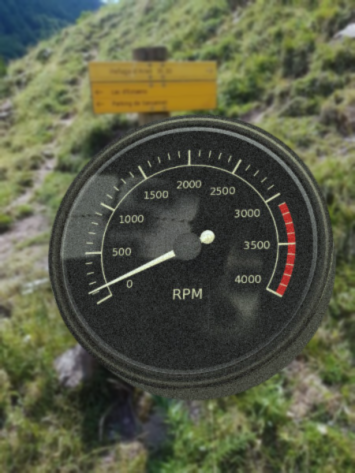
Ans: 100 rpm
